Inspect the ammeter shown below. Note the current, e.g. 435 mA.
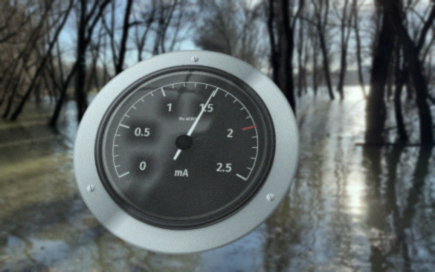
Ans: 1.5 mA
